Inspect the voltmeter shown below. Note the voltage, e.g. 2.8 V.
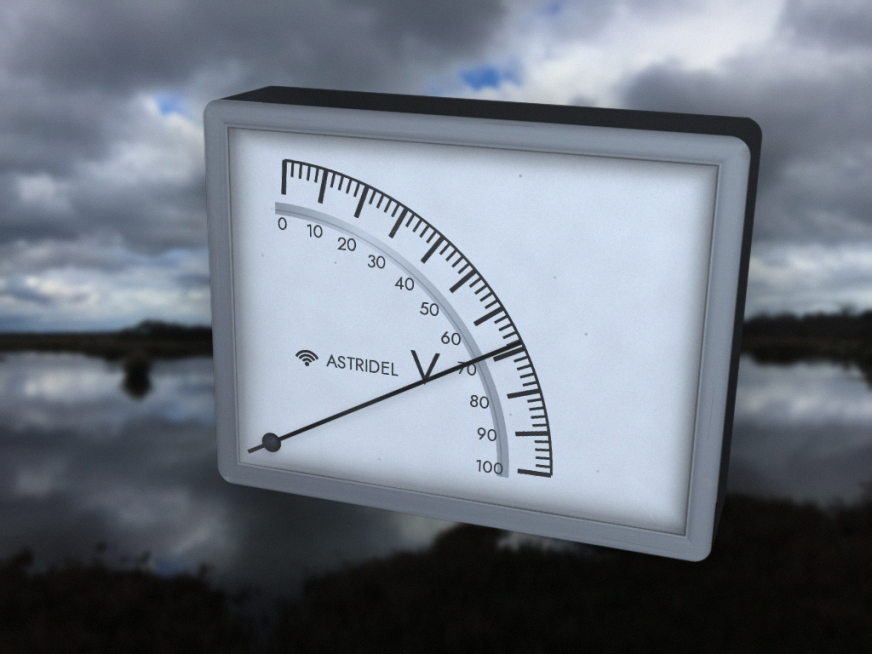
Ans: 68 V
